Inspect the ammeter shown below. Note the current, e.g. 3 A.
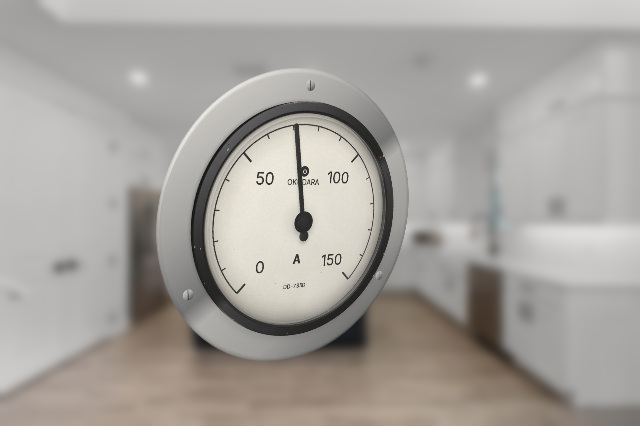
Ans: 70 A
